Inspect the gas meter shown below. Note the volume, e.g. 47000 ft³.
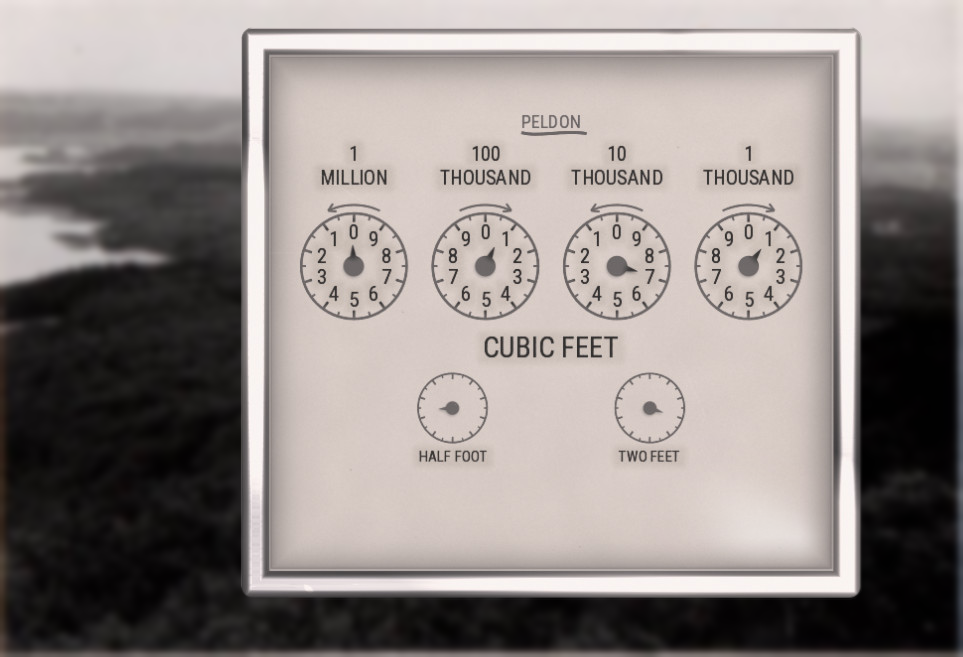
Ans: 7100 ft³
